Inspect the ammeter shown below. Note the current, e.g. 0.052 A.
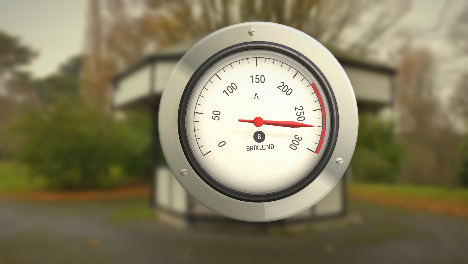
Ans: 270 A
